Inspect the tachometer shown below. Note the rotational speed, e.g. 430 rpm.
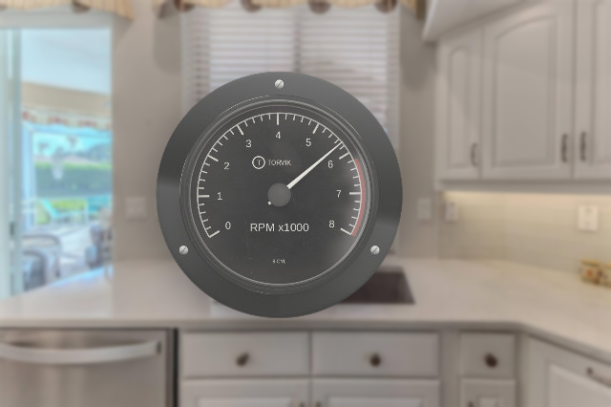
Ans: 5700 rpm
